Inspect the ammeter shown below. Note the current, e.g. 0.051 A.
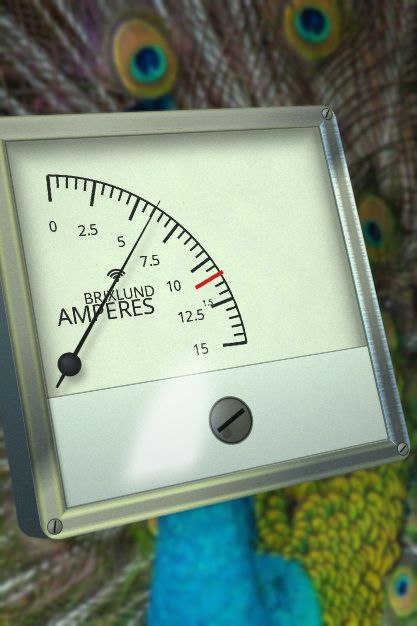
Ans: 6 A
